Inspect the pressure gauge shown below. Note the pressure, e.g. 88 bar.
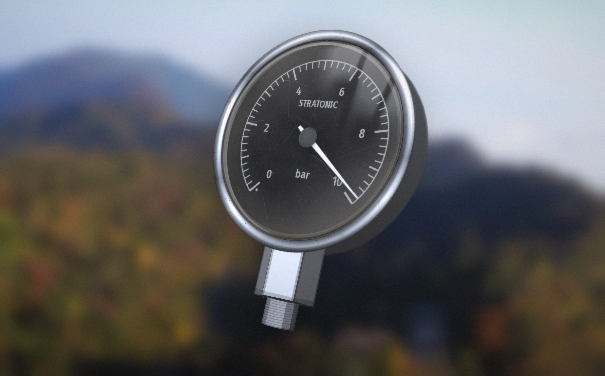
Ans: 9.8 bar
